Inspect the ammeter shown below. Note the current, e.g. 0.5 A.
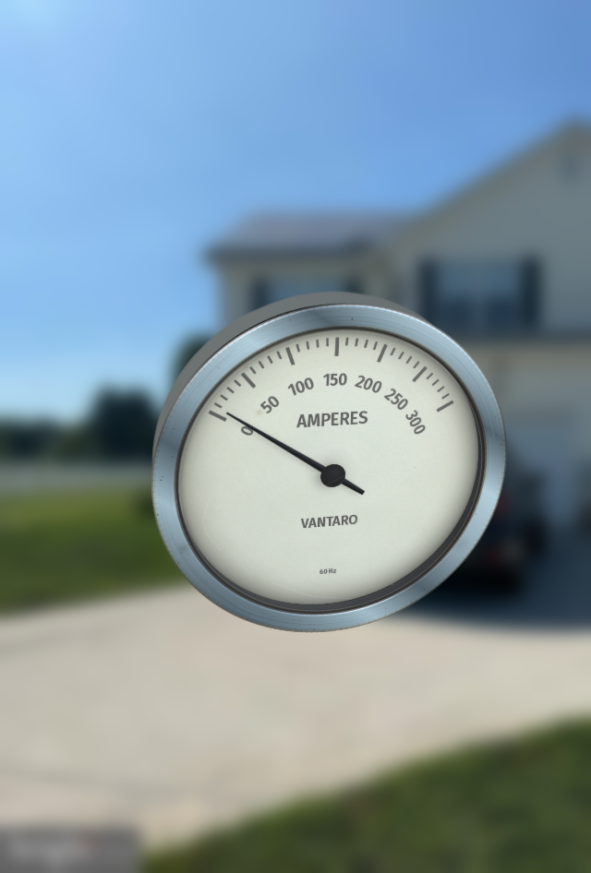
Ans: 10 A
